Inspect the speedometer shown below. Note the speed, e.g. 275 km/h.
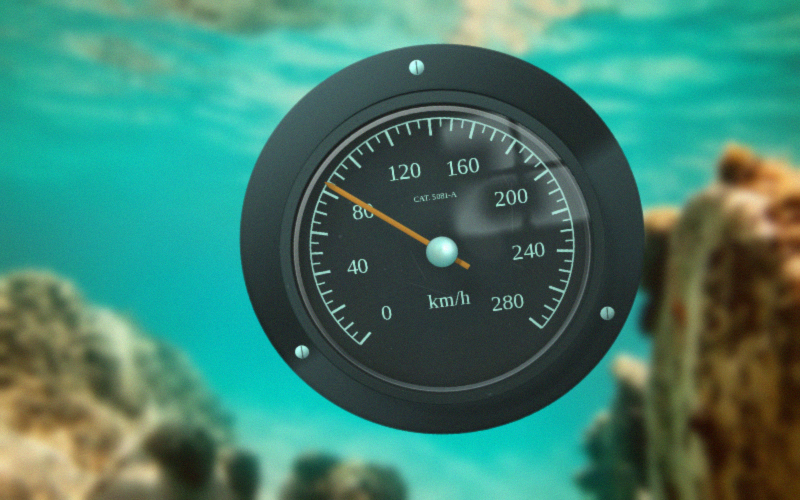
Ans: 85 km/h
